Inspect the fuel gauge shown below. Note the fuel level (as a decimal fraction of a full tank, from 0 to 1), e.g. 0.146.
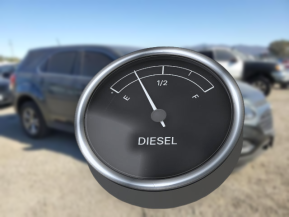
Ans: 0.25
